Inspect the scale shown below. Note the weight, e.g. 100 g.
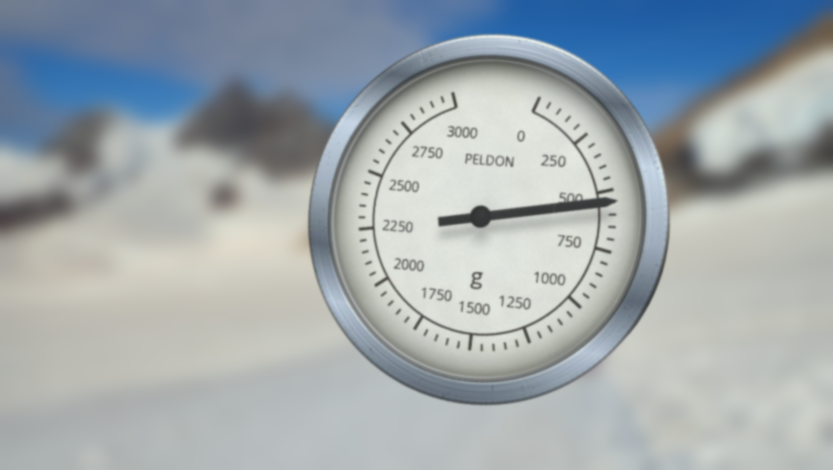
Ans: 550 g
